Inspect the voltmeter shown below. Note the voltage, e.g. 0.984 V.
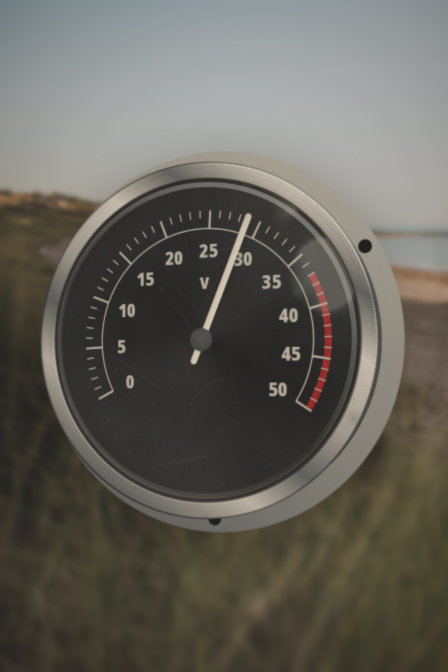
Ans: 29 V
